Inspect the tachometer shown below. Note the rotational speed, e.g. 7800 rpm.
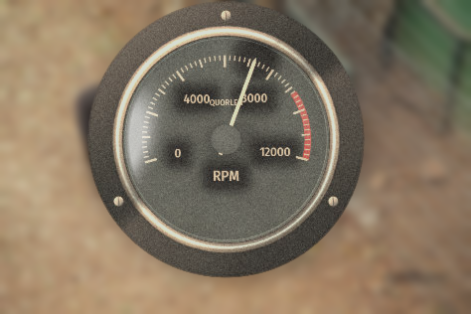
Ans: 7200 rpm
